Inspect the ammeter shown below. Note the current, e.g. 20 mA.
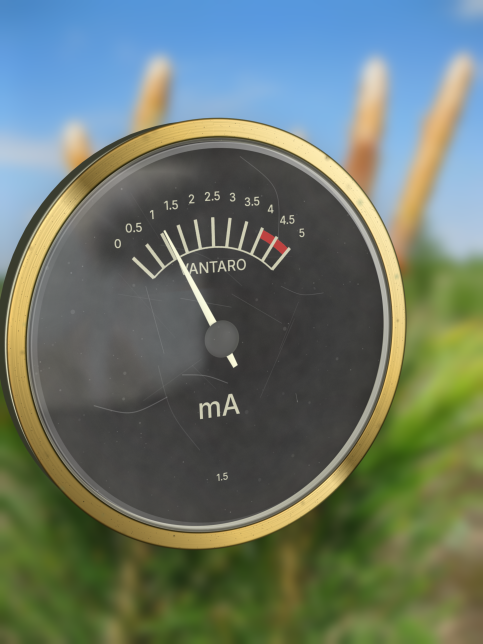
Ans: 1 mA
